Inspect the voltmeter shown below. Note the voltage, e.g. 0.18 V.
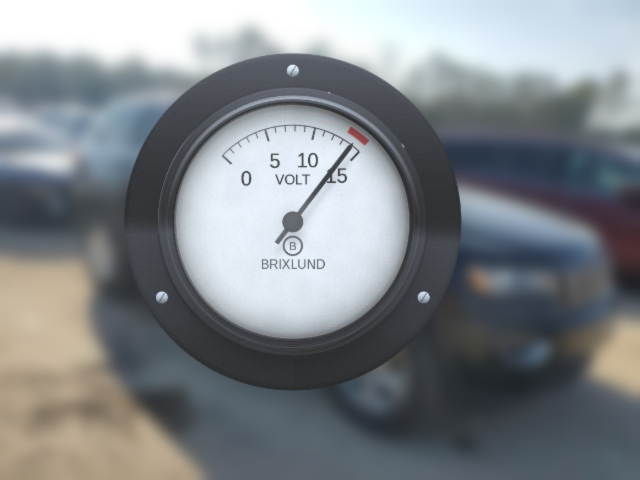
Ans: 14 V
